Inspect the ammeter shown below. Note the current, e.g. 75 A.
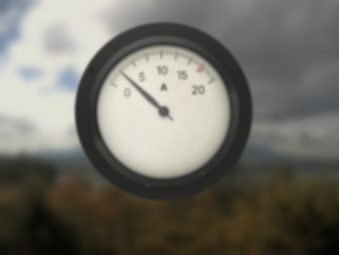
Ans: 2.5 A
